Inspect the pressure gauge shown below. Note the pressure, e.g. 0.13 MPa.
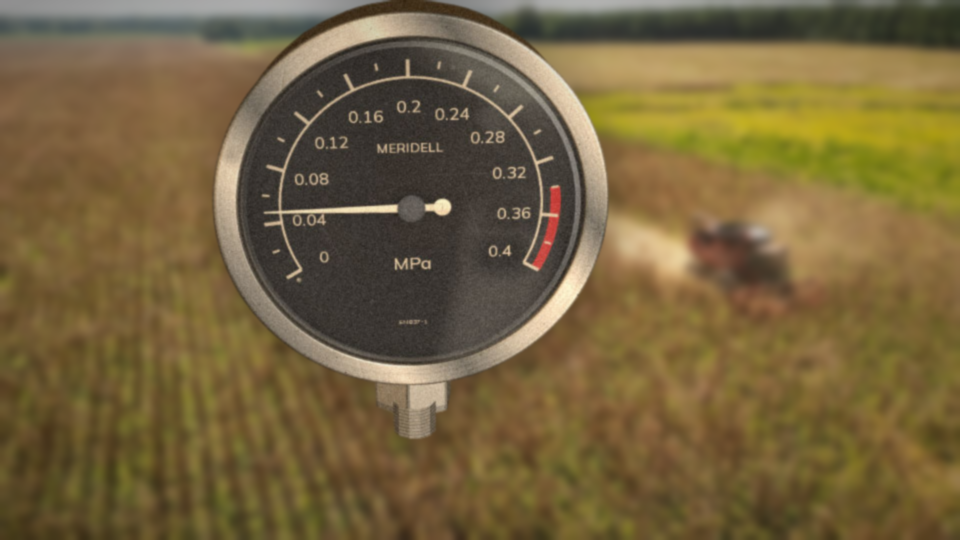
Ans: 0.05 MPa
